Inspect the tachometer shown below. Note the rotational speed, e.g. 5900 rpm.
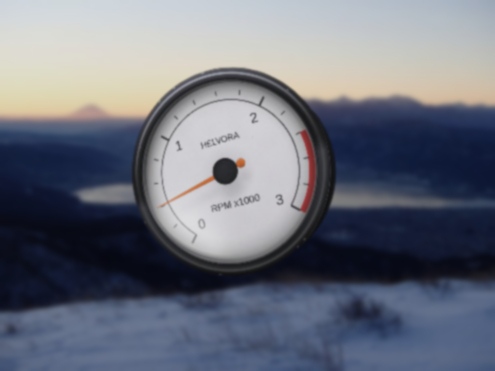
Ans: 400 rpm
